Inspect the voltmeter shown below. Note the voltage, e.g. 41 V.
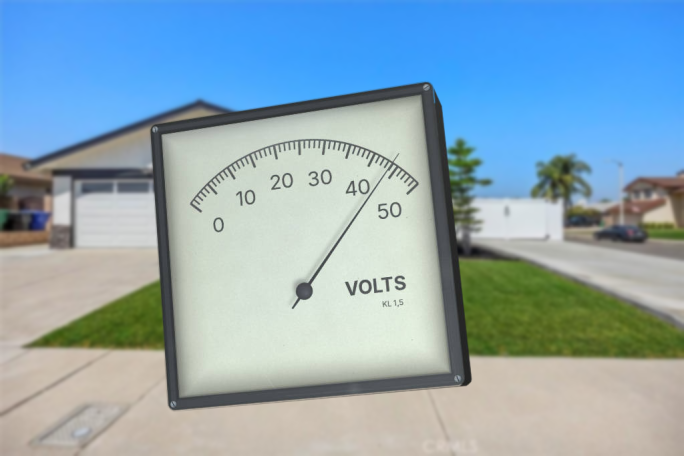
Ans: 44 V
